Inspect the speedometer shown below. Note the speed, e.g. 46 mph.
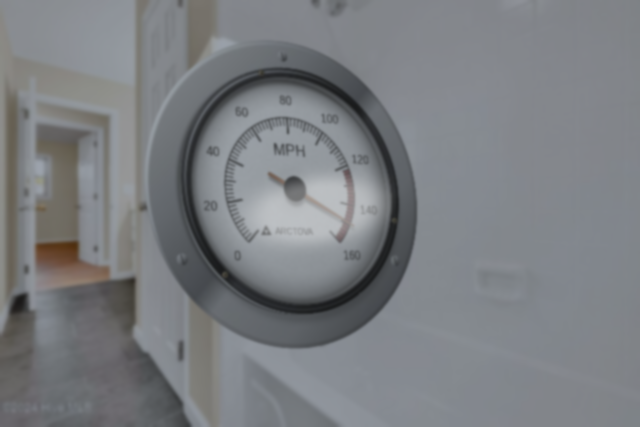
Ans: 150 mph
